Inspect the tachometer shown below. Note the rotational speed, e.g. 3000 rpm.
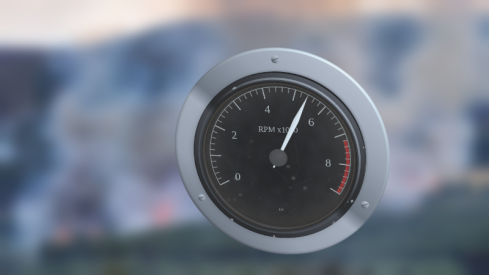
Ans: 5400 rpm
